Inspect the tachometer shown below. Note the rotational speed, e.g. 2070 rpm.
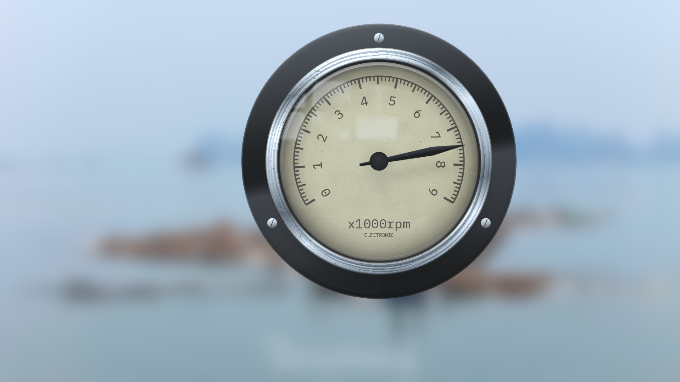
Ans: 7500 rpm
